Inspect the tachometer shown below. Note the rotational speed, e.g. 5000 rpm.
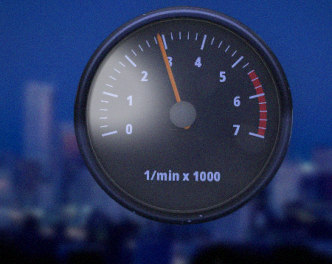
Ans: 2900 rpm
